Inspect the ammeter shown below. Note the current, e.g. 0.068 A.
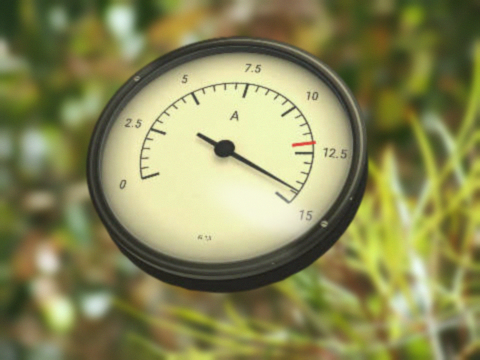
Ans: 14.5 A
